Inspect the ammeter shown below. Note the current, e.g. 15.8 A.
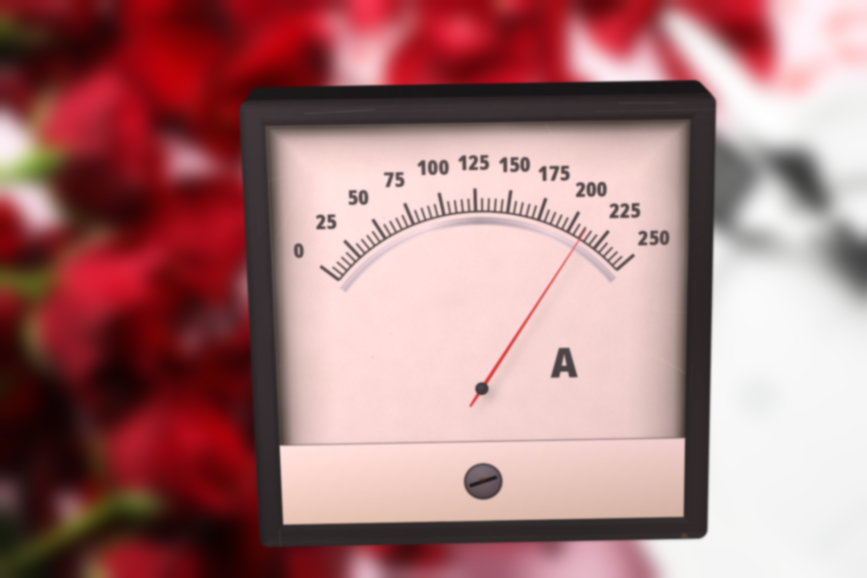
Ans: 210 A
